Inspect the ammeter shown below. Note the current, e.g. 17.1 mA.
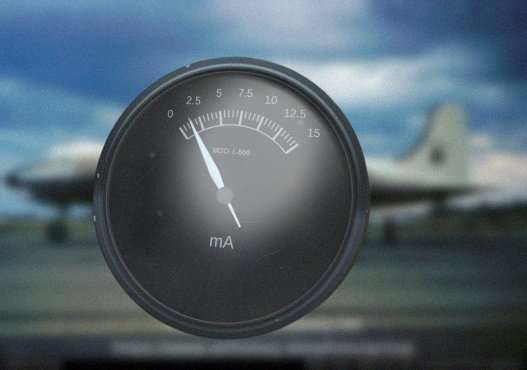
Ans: 1.5 mA
